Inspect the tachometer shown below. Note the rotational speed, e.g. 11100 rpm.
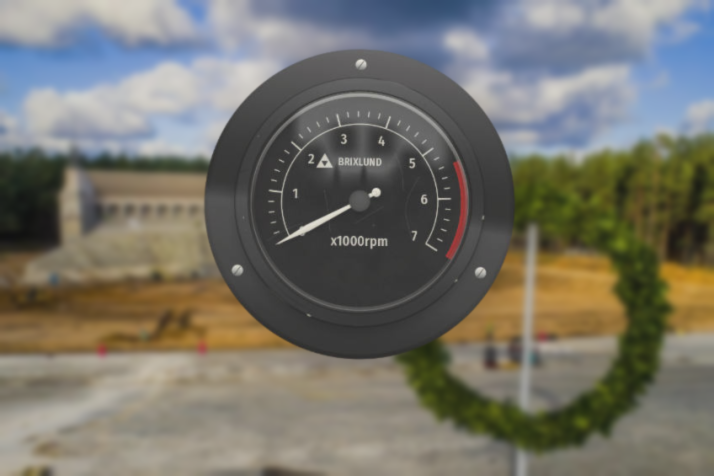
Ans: 0 rpm
